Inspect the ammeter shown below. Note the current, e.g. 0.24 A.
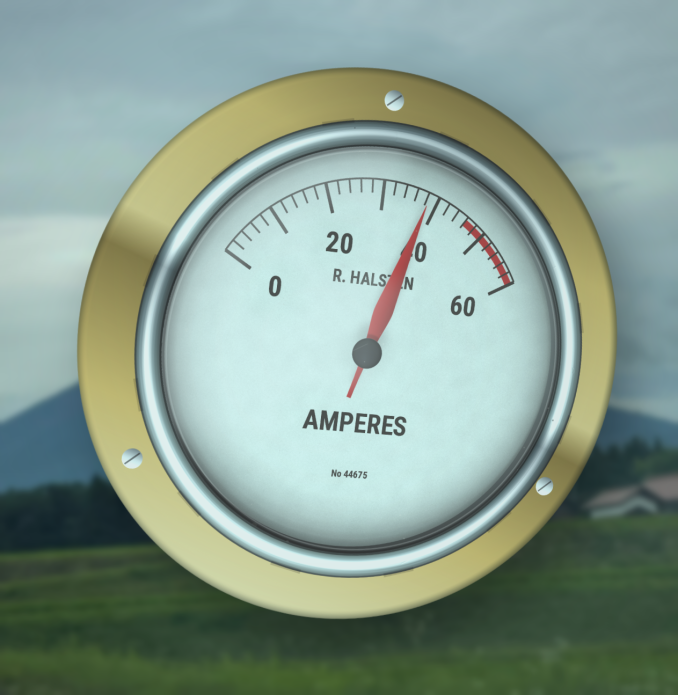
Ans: 38 A
